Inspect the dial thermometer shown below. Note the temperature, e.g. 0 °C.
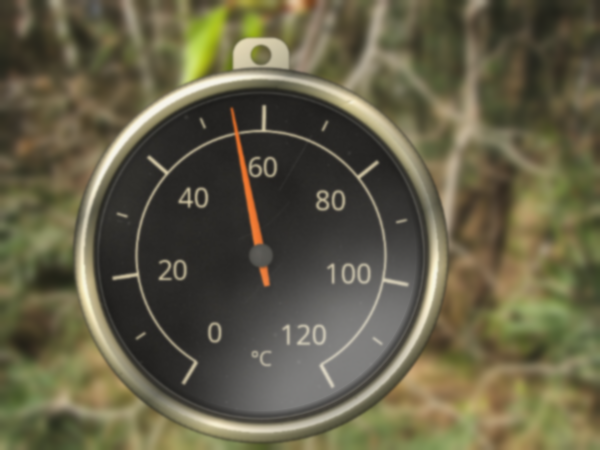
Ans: 55 °C
